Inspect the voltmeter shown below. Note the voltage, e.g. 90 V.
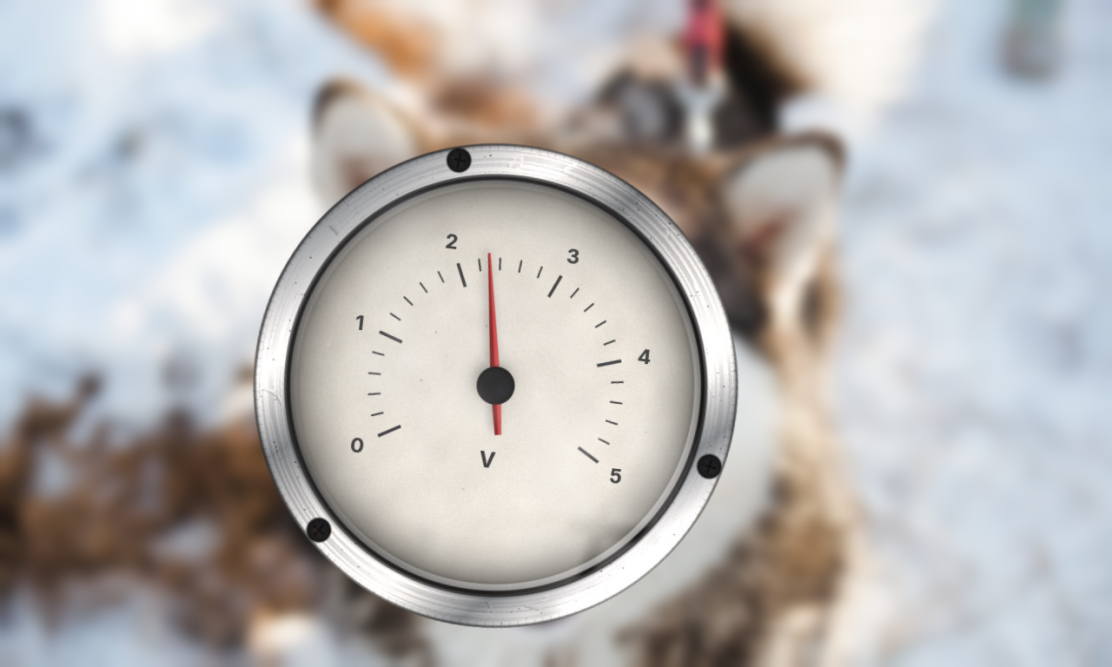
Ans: 2.3 V
